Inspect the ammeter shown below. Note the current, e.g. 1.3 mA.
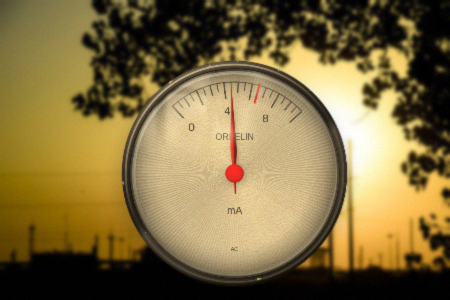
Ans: 4.5 mA
